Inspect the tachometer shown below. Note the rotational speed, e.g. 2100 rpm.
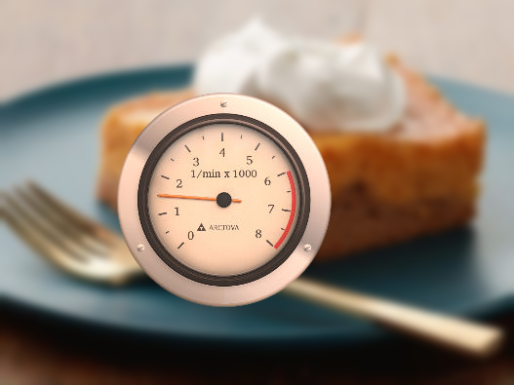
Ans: 1500 rpm
